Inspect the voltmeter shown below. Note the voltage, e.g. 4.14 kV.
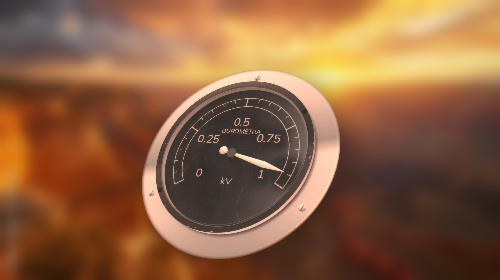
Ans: 0.95 kV
